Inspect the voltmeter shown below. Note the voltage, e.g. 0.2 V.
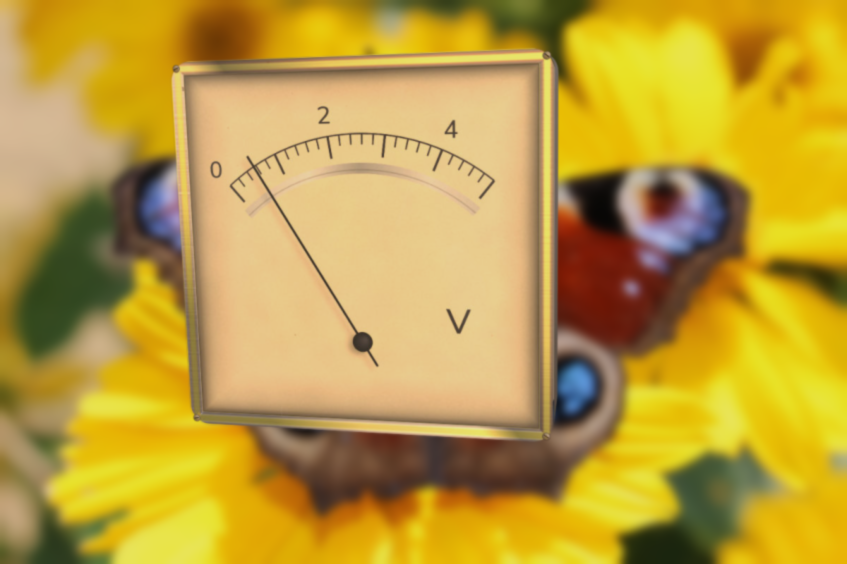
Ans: 0.6 V
